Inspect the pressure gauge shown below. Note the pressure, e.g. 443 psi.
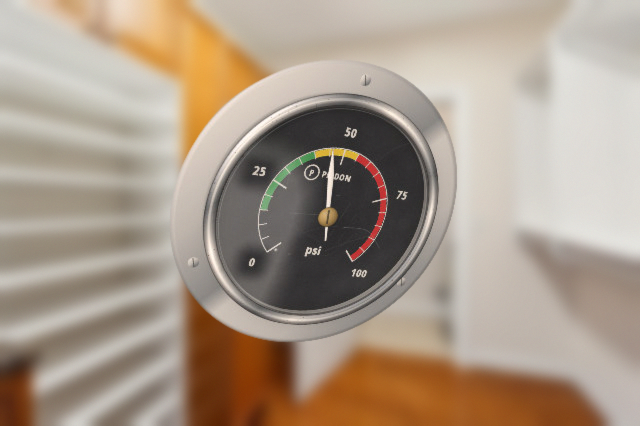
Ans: 45 psi
